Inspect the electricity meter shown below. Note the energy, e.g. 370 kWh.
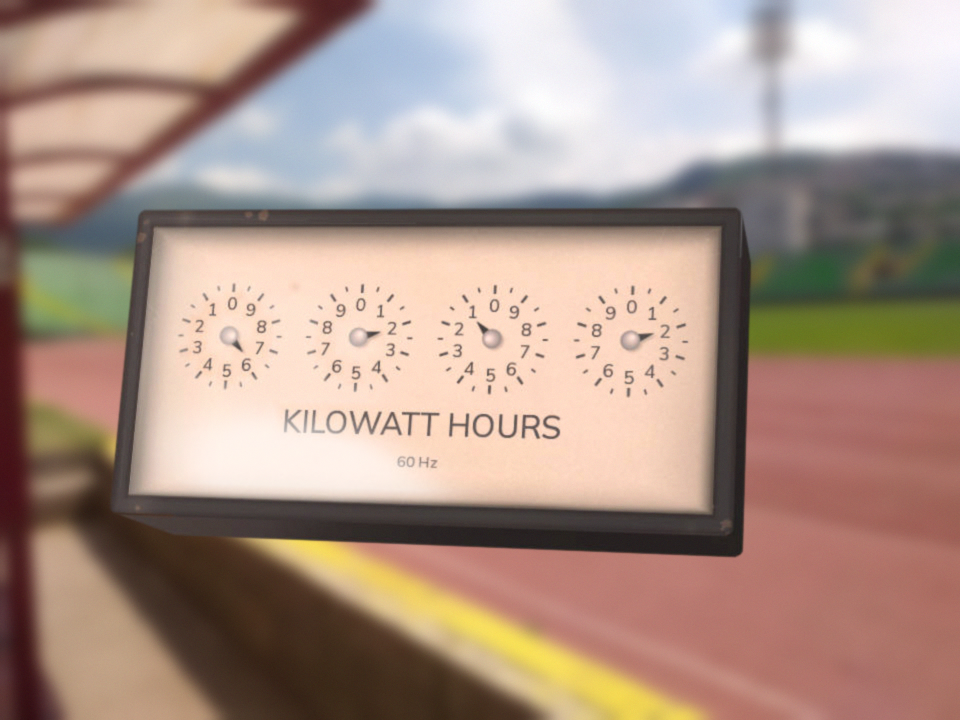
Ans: 6212 kWh
